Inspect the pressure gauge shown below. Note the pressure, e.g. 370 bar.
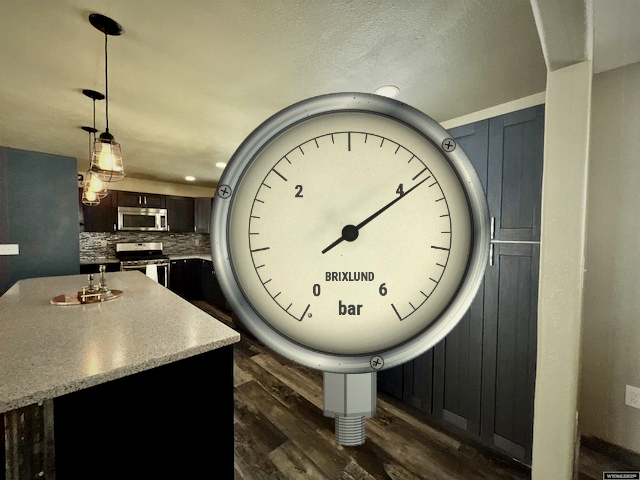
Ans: 4.1 bar
